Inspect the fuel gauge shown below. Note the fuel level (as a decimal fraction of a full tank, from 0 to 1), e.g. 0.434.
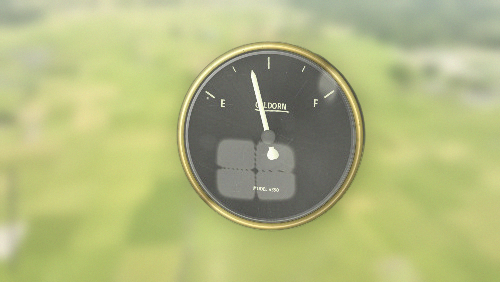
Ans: 0.375
